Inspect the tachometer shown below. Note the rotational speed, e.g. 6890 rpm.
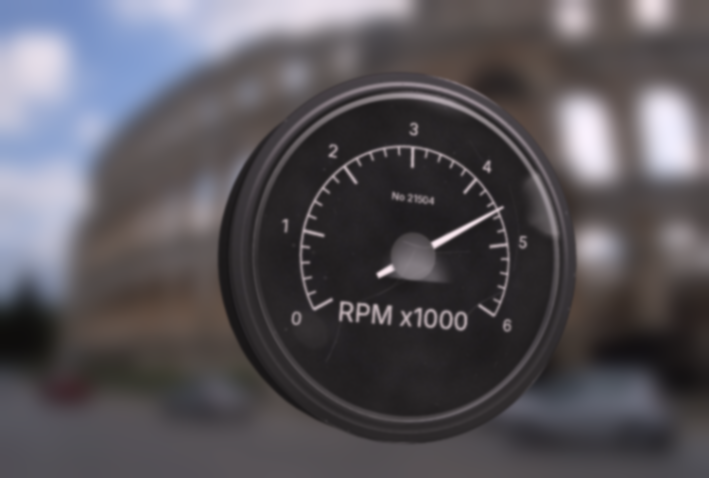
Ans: 4500 rpm
